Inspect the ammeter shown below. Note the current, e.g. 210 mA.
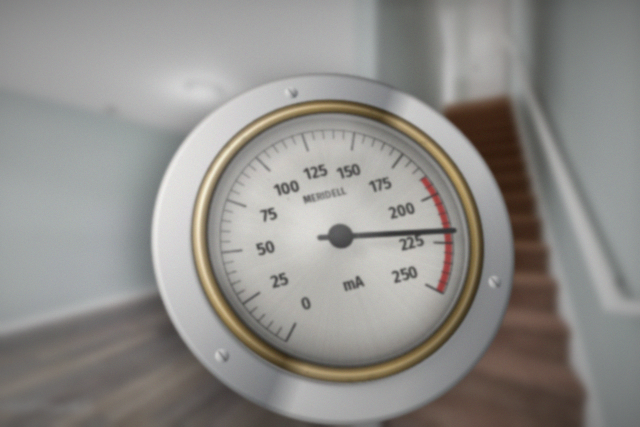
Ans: 220 mA
